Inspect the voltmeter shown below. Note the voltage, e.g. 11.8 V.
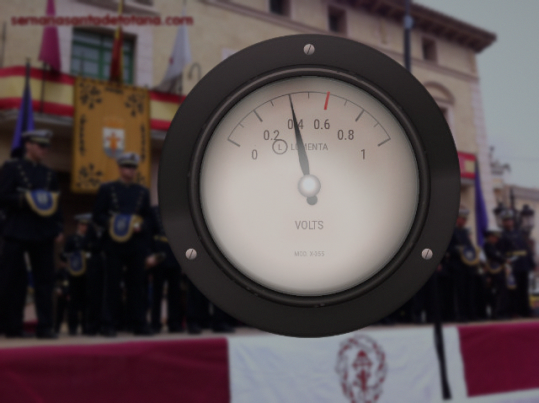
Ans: 0.4 V
